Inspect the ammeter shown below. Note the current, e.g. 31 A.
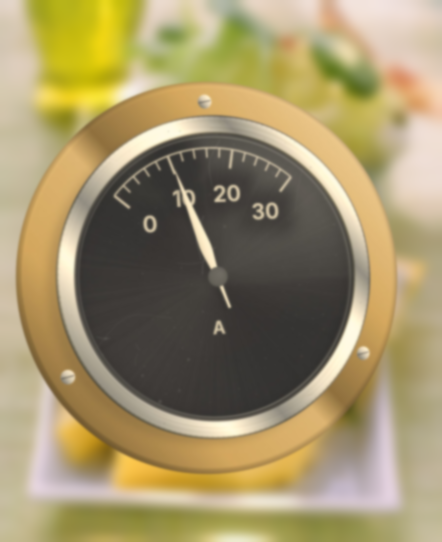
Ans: 10 A
